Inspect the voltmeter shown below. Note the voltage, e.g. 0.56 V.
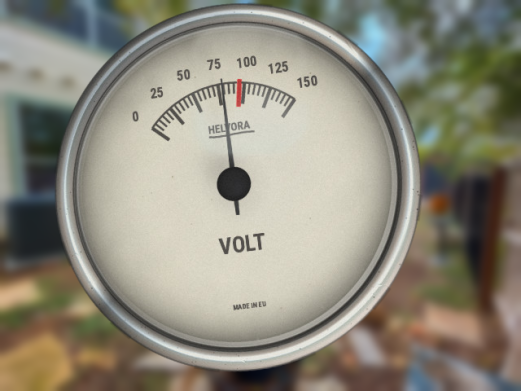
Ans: 80 V
